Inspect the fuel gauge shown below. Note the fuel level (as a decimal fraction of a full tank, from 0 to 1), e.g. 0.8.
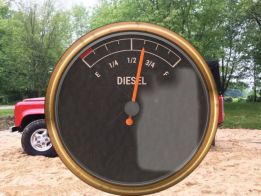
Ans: 0.625
